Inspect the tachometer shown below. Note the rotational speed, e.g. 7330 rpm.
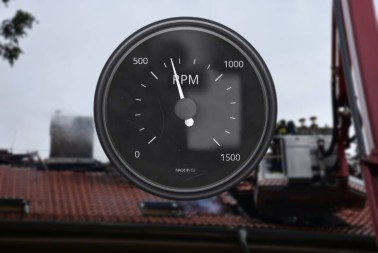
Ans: 650 rpm
